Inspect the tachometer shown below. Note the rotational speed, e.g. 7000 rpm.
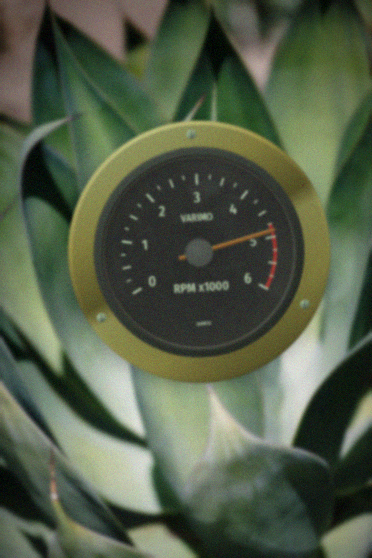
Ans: 4875 rpm
